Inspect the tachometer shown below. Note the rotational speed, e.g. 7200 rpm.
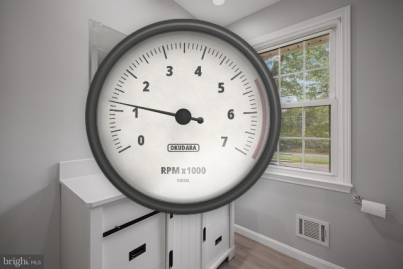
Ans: 1200 rpm
